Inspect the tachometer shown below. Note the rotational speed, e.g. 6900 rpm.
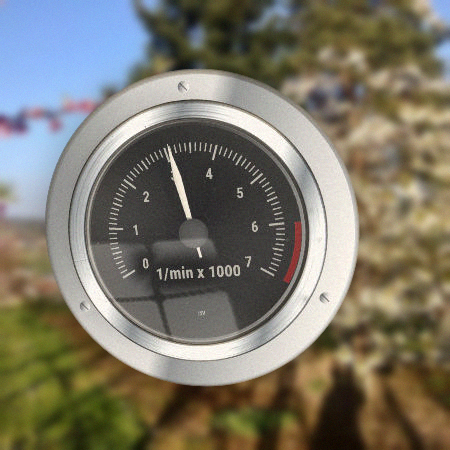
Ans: 3100 rpm
